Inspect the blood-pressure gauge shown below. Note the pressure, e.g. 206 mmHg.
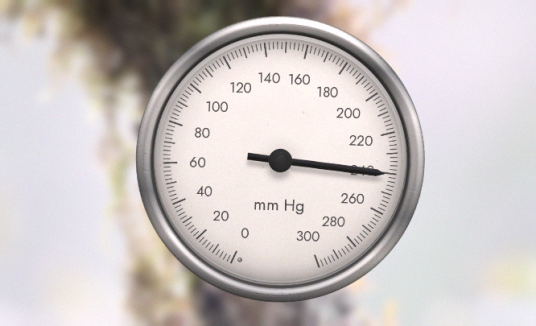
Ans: 240 mmHg
